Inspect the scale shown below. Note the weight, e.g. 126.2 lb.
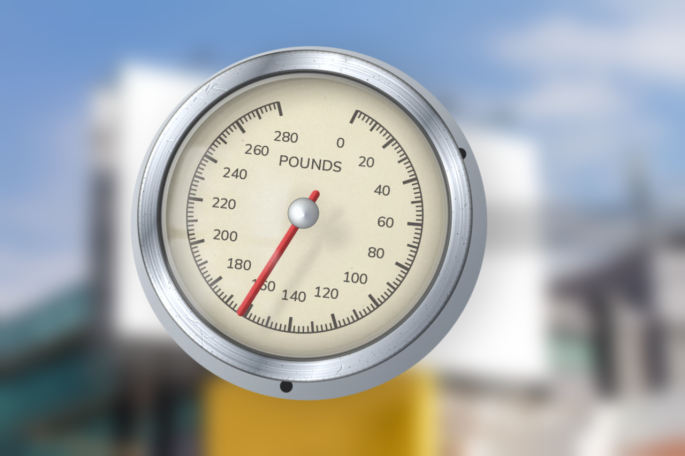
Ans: 162 lb
